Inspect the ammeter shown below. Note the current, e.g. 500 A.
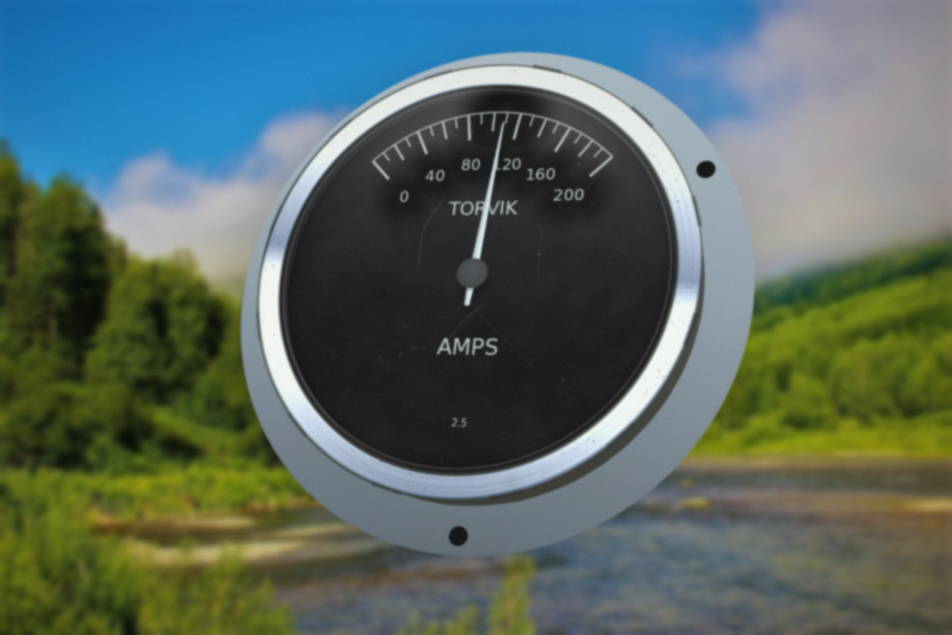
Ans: 110 A
